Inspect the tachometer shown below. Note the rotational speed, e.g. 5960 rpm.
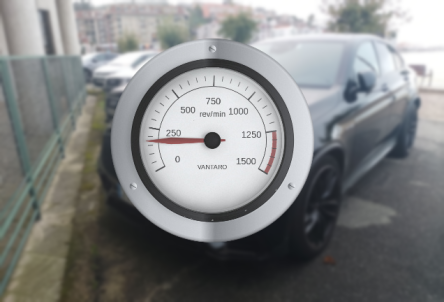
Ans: 175 rpm
